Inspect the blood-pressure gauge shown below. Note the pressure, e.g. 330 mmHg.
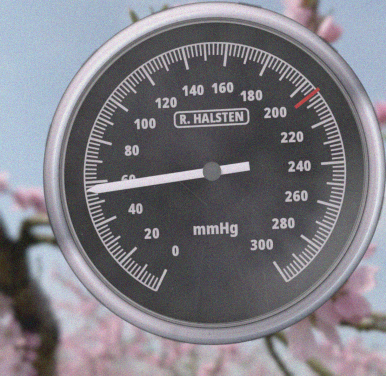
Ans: 56 mmHg
